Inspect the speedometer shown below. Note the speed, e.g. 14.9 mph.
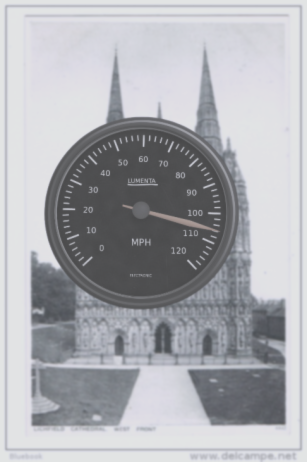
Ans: 106 mph
